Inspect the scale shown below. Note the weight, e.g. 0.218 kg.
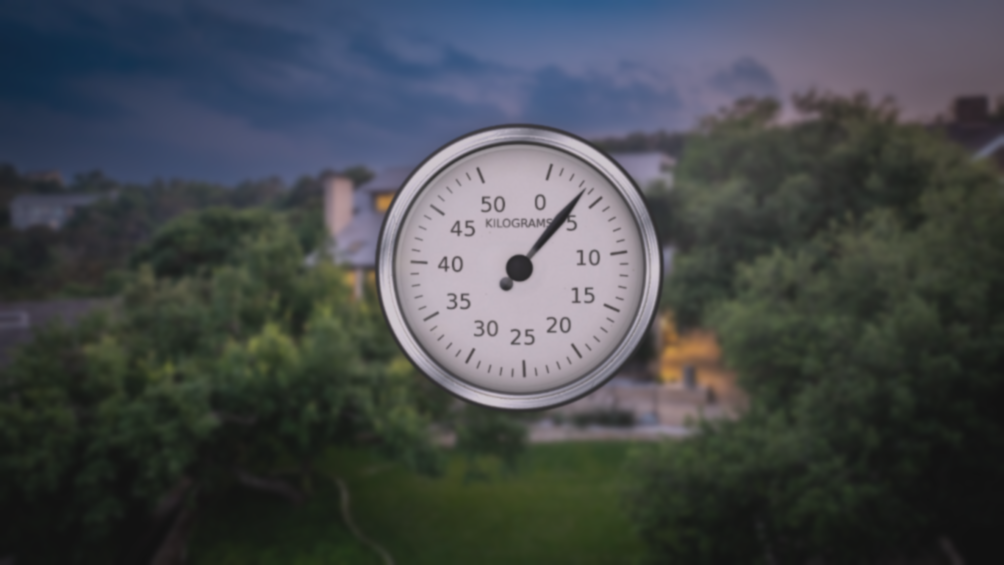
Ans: 3.5 kg
